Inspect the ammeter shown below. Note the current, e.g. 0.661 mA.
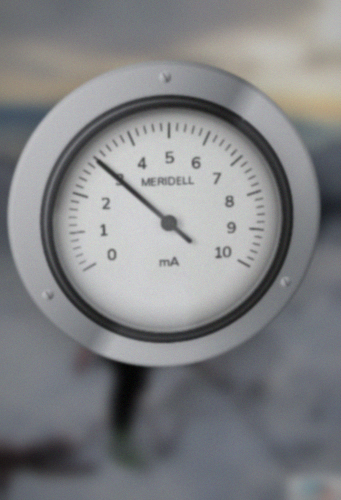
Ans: 3 mA
